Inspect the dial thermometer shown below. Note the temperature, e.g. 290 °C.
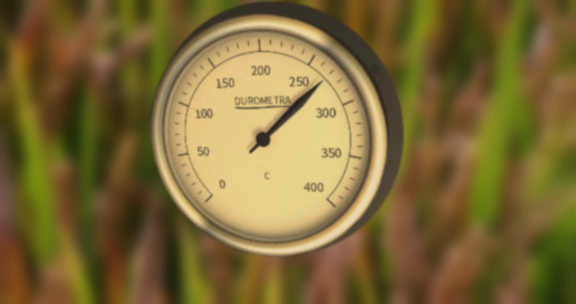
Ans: 270 °C
